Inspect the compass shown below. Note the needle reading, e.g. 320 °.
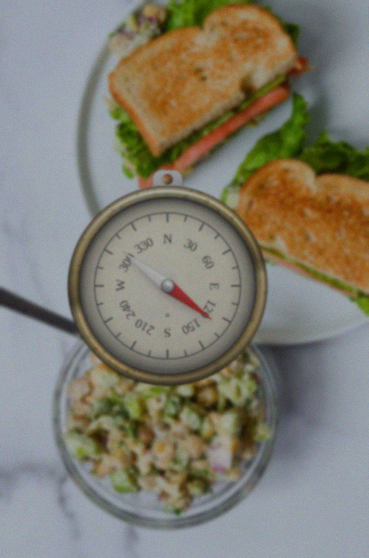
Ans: 127.5 °
